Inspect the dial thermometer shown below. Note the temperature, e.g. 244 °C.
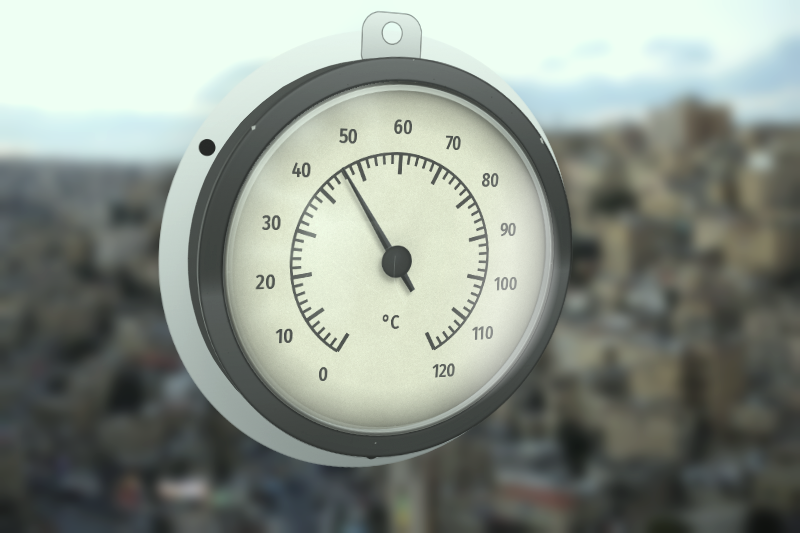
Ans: 46 °C
